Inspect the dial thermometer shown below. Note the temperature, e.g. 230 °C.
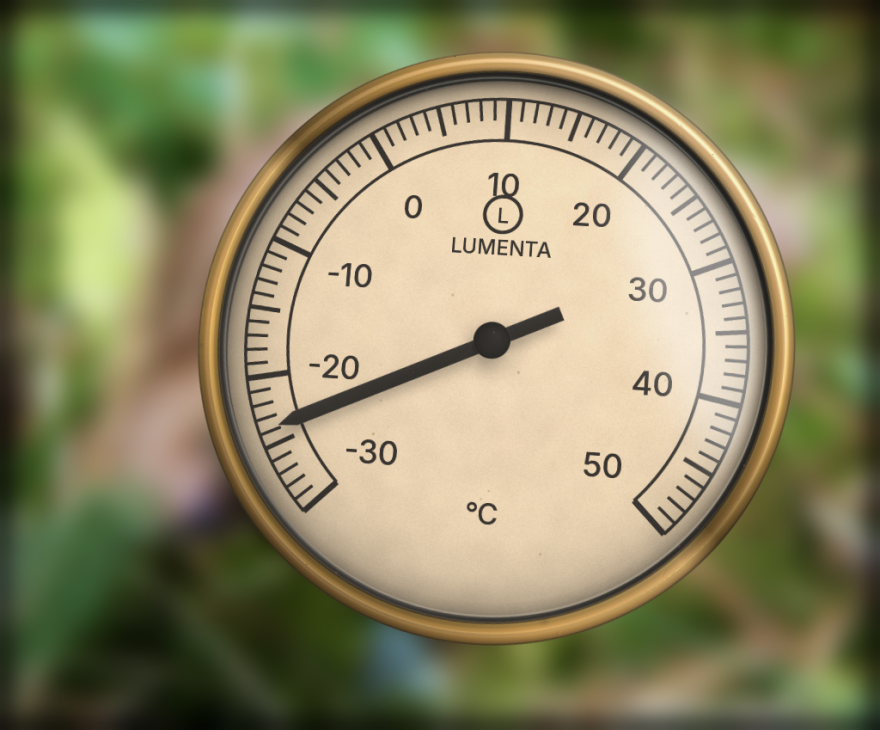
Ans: -24 °C
